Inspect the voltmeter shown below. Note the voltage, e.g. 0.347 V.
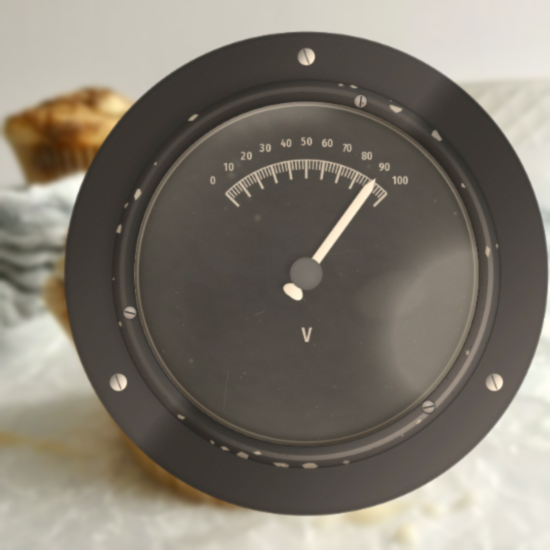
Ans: 90 V
